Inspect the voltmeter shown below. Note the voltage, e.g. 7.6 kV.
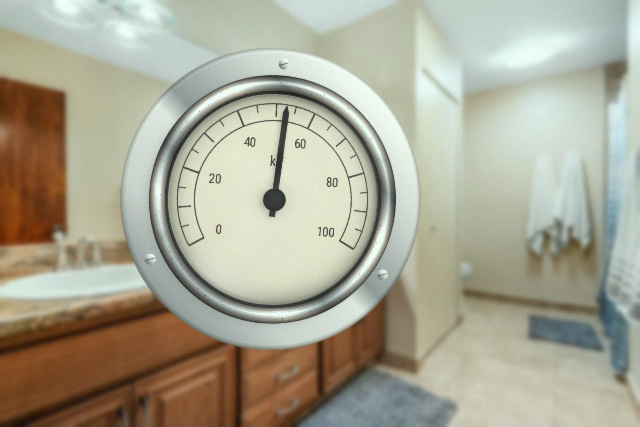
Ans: 52.5 kV
